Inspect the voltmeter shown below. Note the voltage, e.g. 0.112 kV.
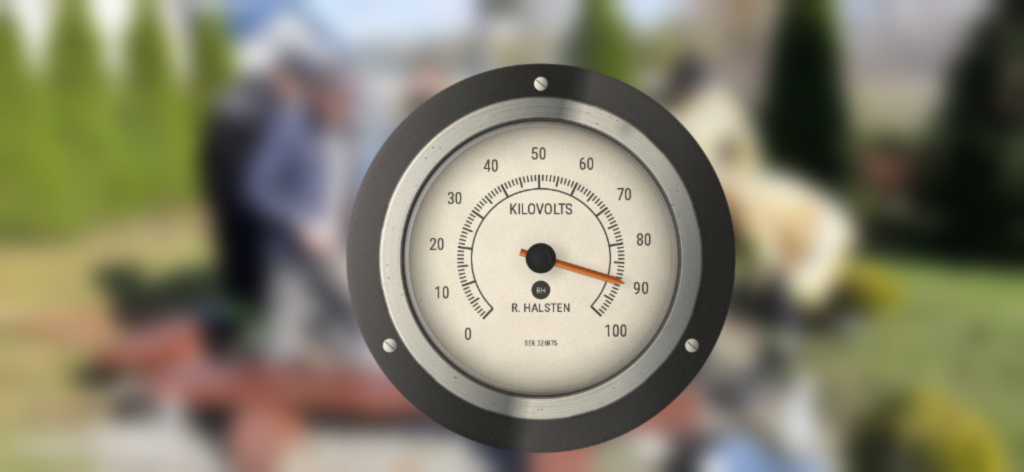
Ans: 90 kV
